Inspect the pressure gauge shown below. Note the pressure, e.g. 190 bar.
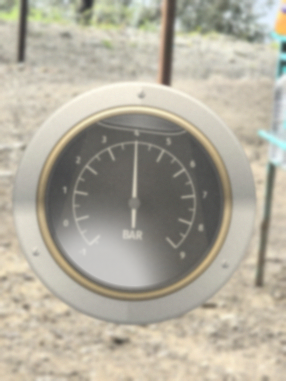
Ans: 4 bar
